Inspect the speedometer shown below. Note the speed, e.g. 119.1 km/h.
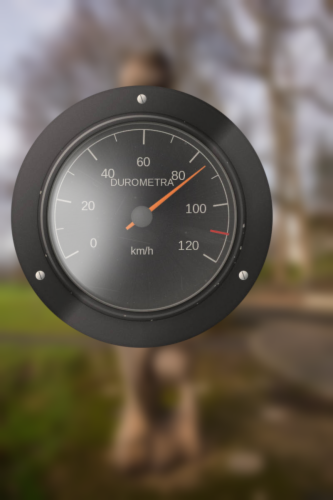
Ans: 85 km/h
